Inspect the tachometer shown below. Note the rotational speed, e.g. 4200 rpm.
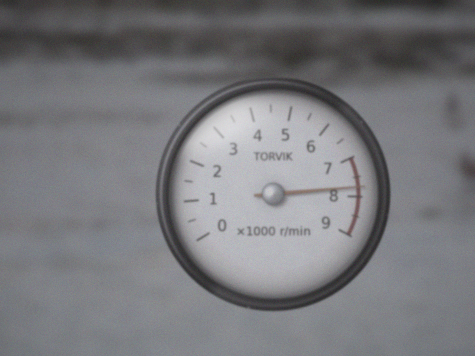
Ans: 7750 rpm
